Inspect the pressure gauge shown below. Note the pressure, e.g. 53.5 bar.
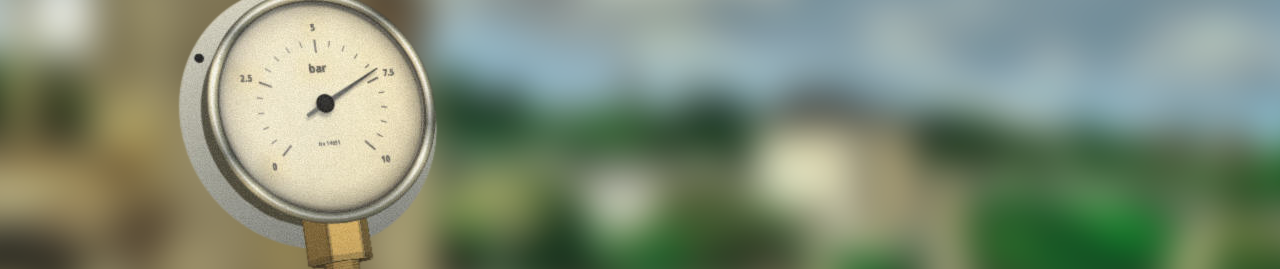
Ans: 7.25 bar
